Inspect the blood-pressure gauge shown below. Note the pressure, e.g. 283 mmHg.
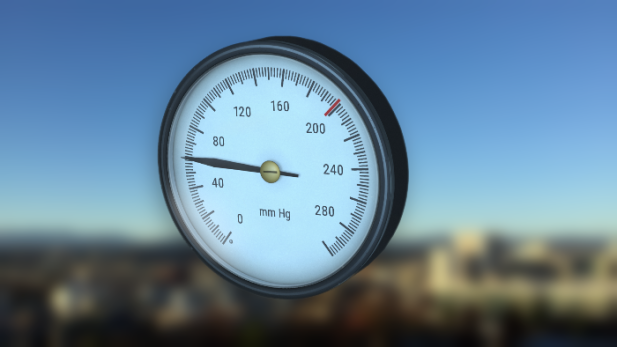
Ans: 60 mmHg
